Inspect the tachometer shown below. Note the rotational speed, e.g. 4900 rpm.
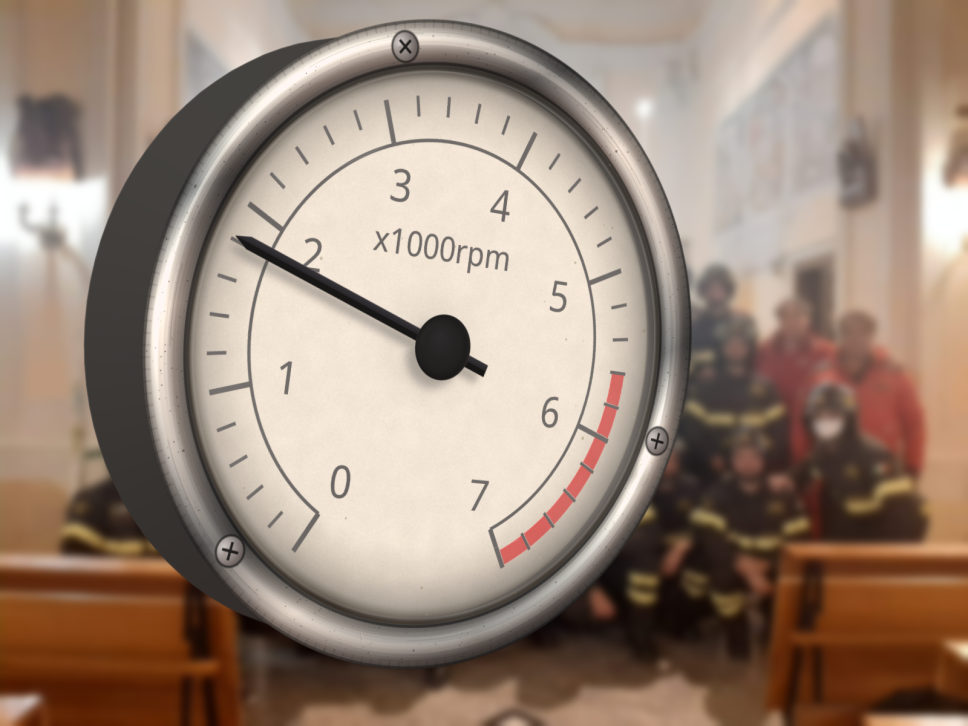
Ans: 1800 rpm
